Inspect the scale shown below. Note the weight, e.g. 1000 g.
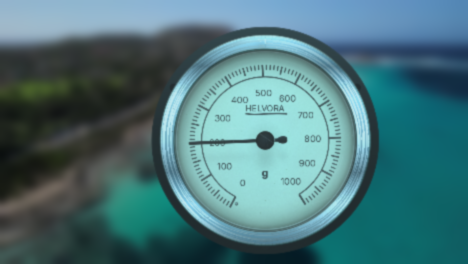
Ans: 200 g
